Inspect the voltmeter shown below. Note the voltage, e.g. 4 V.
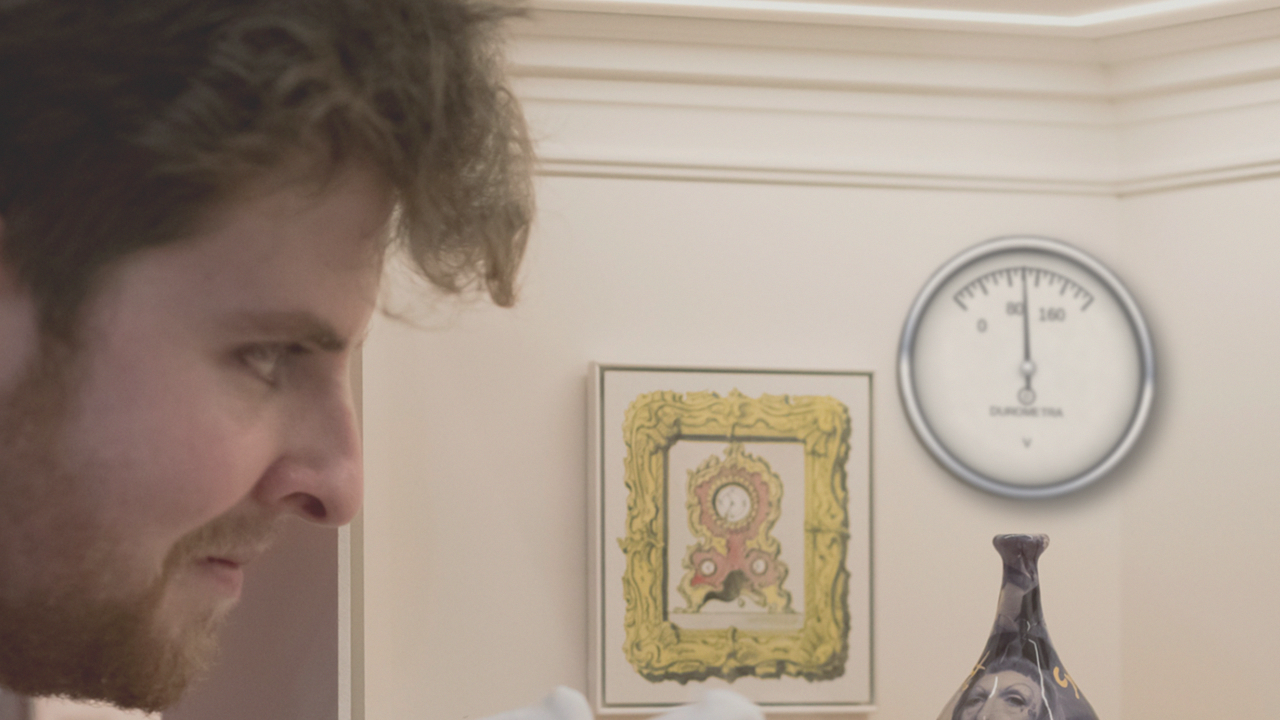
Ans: 100 V
